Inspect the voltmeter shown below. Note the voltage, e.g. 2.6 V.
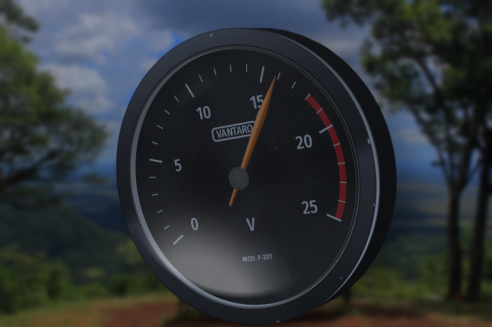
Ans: 16 V
